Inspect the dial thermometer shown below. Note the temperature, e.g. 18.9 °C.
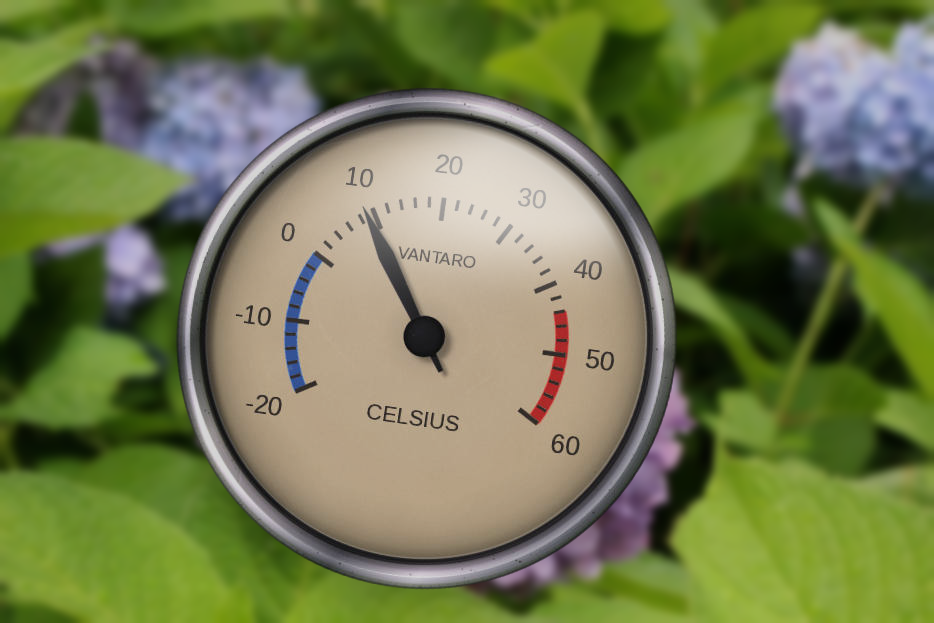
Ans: 9 °C
